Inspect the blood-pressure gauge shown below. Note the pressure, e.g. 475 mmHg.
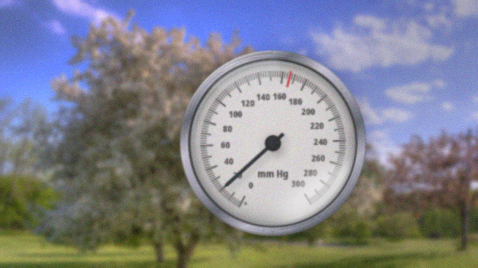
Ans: 20 mmHg
